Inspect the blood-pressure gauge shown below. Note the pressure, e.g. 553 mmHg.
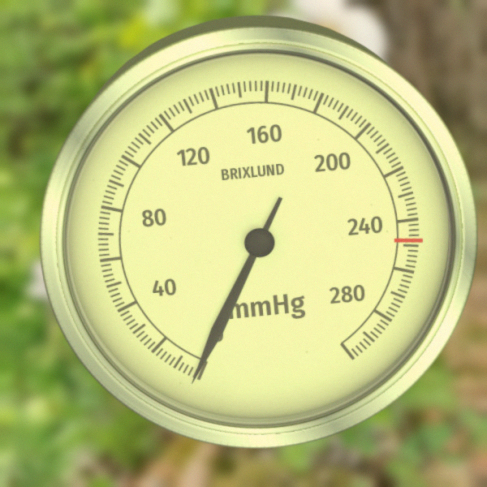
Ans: 2 mmHg
